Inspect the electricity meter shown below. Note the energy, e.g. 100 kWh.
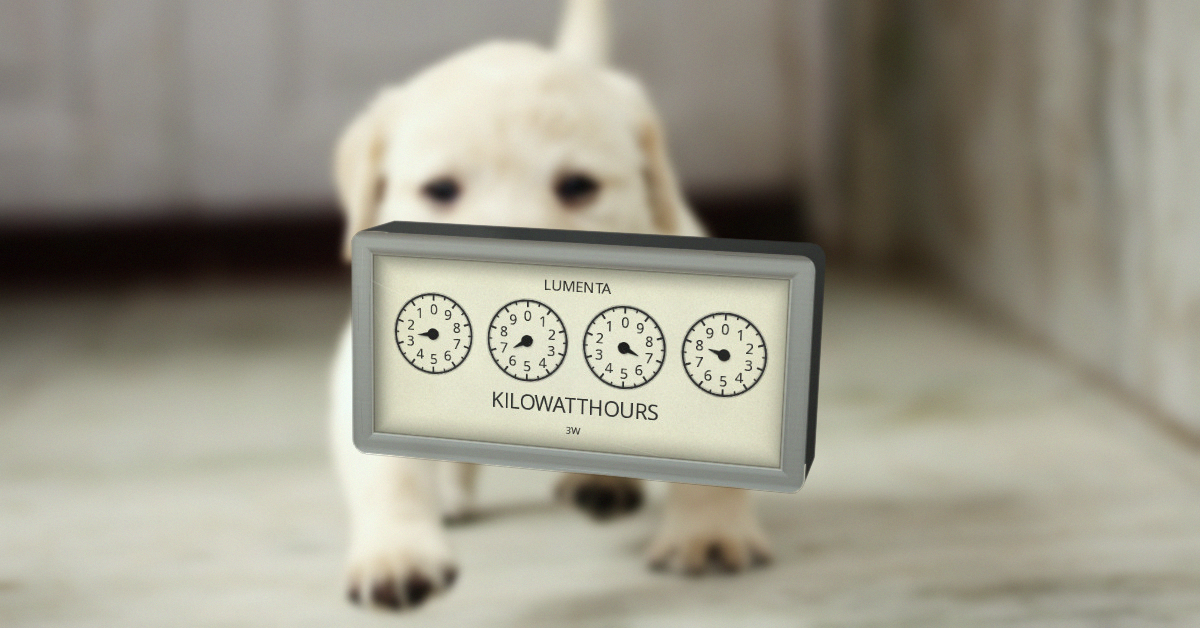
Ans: 2668 kWh
